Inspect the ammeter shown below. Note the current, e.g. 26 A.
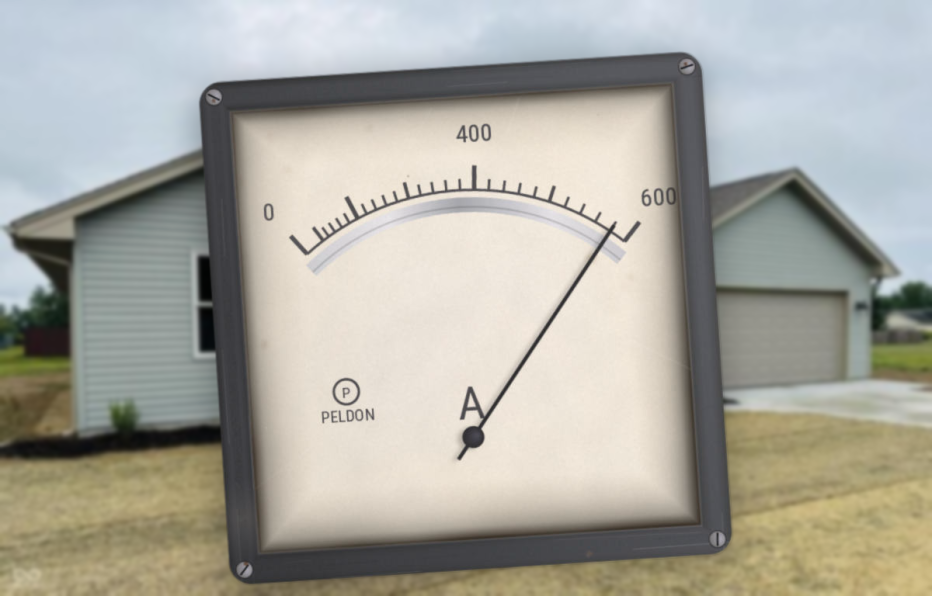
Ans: 580 A
